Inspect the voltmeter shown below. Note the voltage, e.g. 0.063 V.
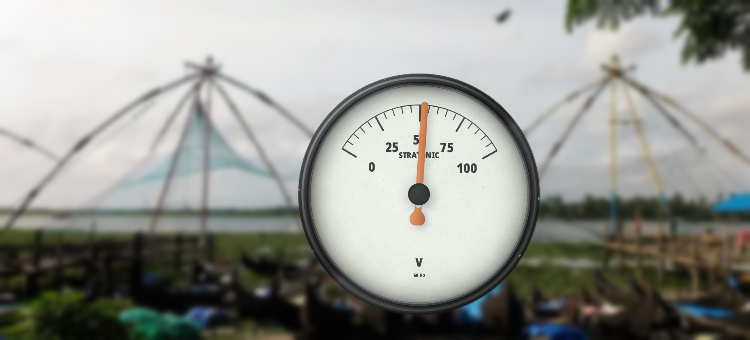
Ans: 52.5 V
